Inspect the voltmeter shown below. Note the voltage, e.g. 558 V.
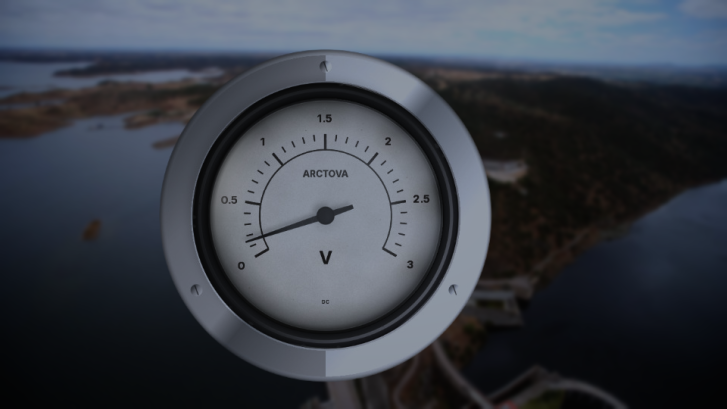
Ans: 0.15 V
